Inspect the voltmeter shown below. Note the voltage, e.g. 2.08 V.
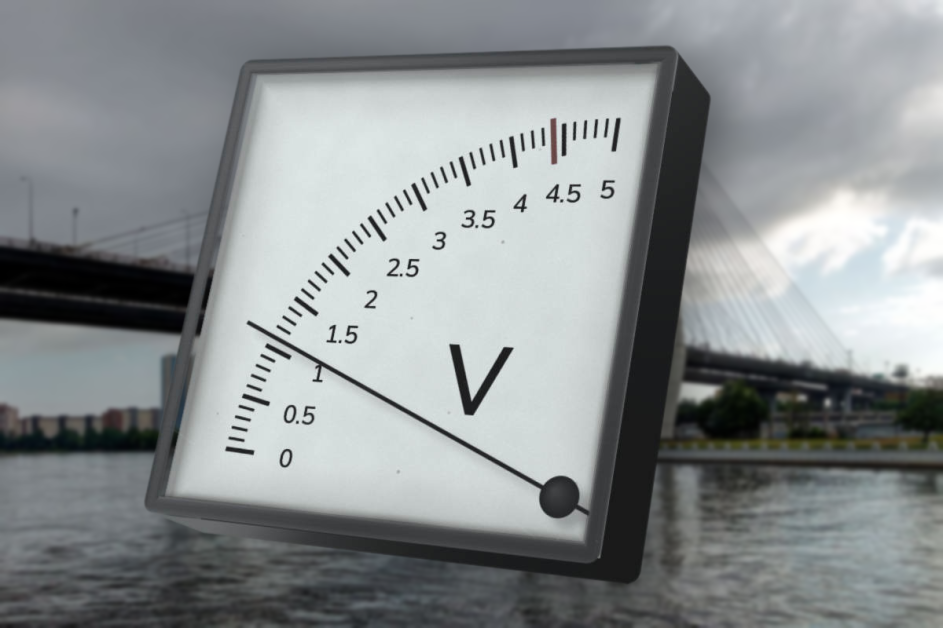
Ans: 1.1 V
